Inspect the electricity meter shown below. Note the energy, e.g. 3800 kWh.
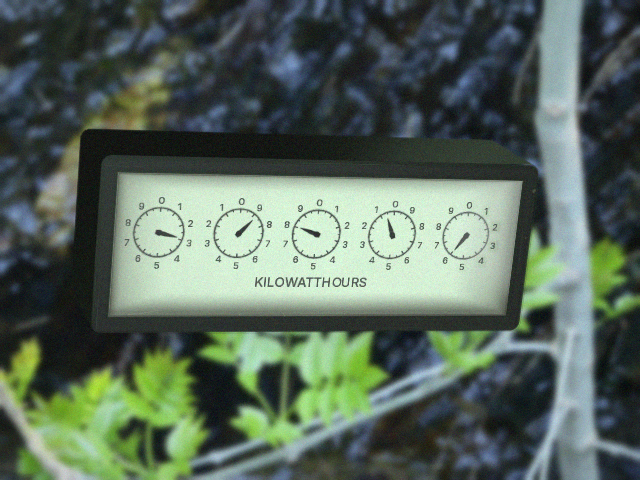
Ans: 28806 kWh
